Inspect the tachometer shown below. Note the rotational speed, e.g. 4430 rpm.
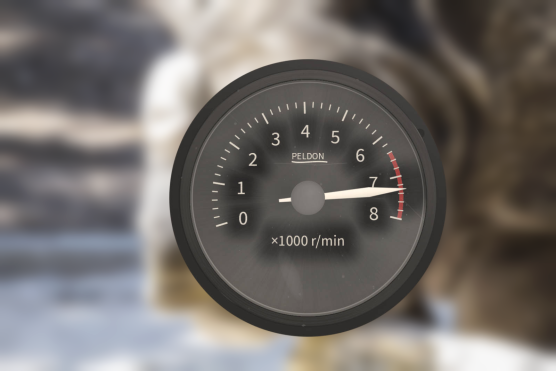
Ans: 7300 rpm
